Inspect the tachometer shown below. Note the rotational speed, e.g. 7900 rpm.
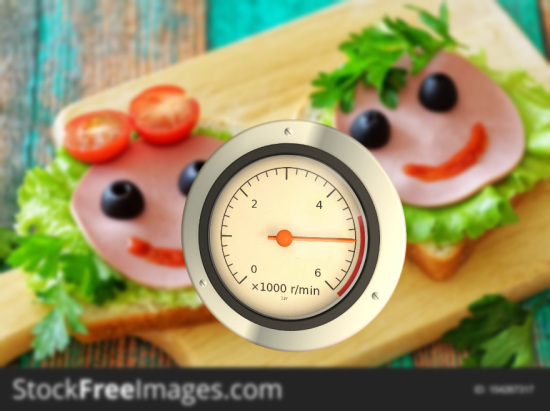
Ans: 5000 rpm
